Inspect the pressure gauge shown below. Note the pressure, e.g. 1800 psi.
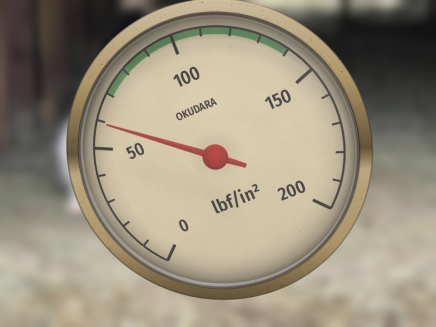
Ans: 60 psi
